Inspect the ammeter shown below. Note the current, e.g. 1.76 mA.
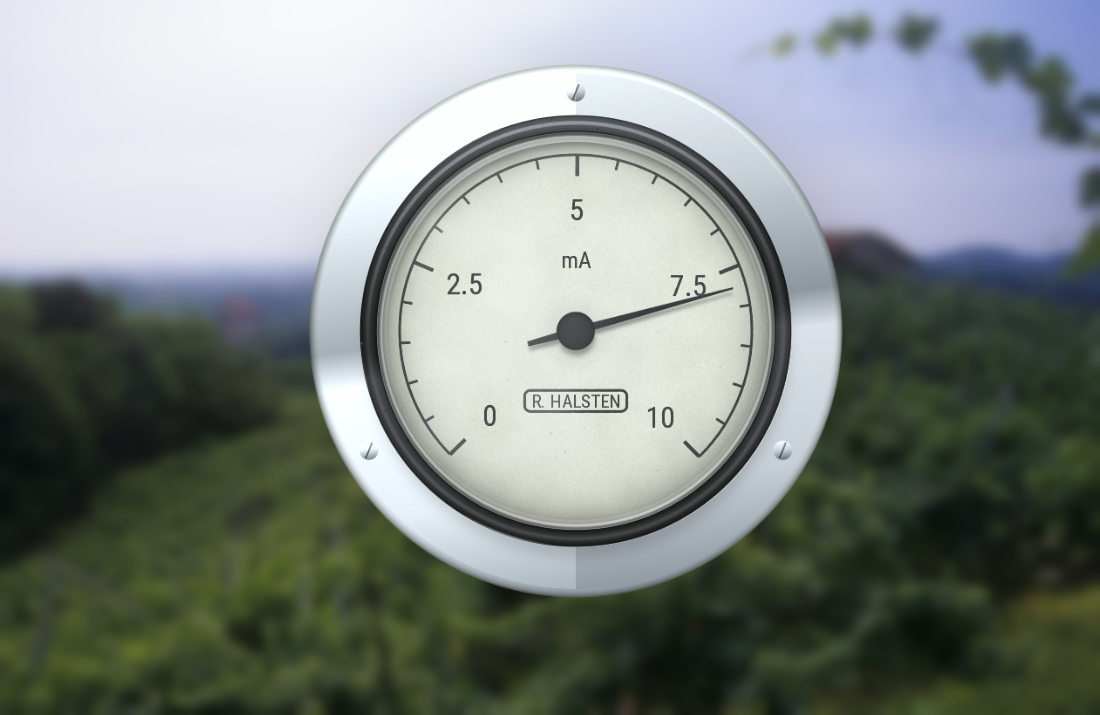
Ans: 7.75 mA
